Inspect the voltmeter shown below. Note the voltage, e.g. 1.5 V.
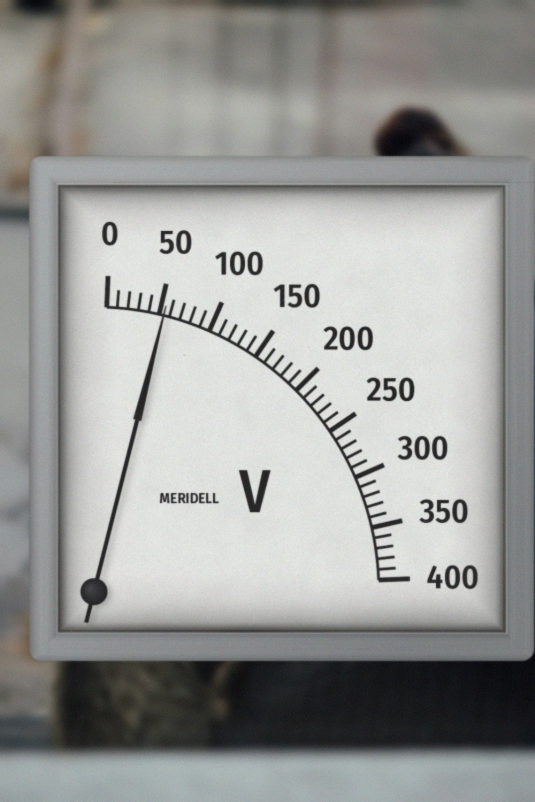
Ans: 55 V
